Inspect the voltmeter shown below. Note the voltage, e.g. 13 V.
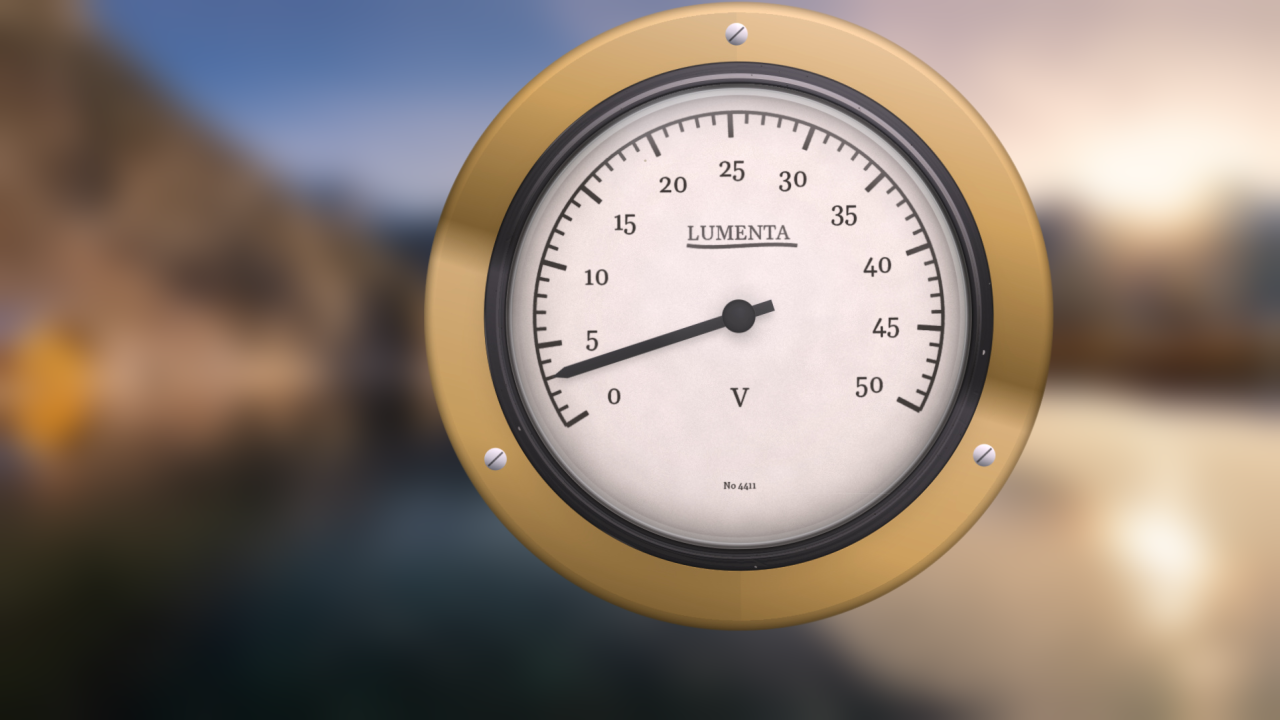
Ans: 3 V
